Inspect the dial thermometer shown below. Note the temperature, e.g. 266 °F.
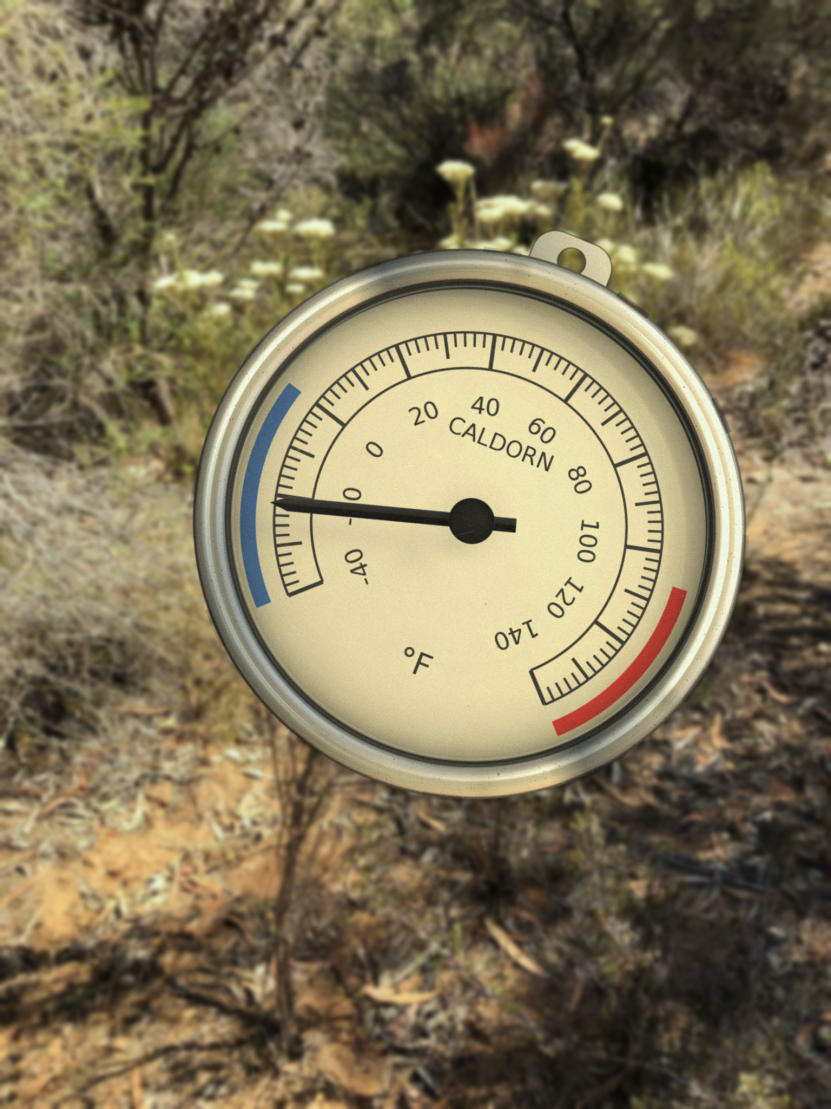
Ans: -22 °F
